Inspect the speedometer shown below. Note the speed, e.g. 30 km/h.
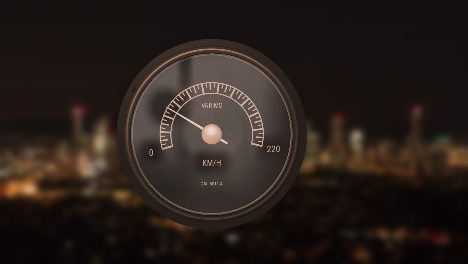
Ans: 50 km/h
